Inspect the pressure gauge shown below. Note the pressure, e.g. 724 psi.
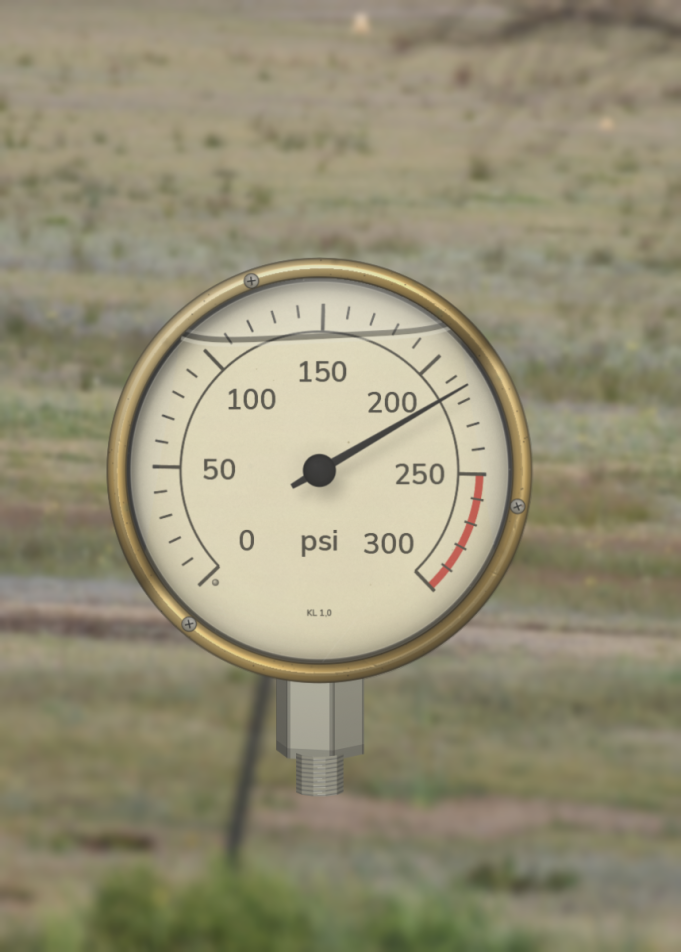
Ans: 215 psi
